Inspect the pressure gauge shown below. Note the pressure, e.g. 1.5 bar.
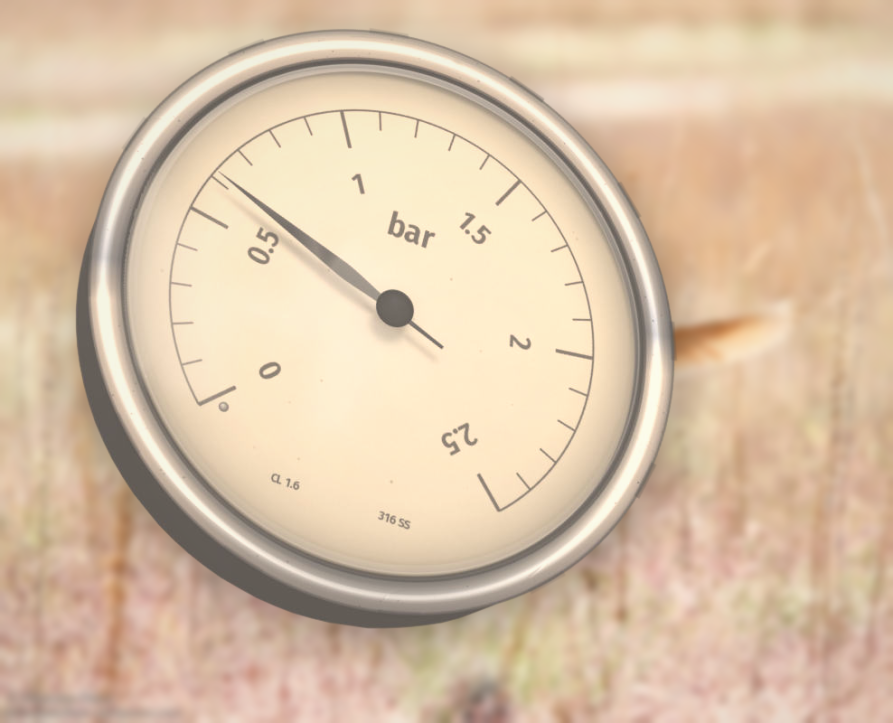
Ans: 0.6 bar
